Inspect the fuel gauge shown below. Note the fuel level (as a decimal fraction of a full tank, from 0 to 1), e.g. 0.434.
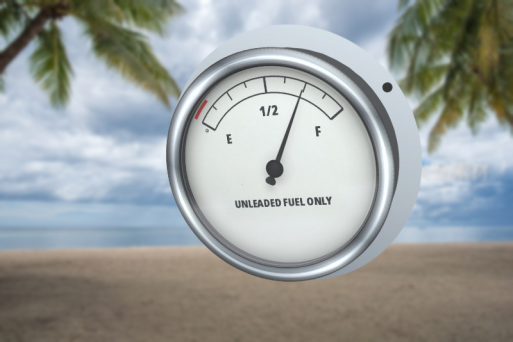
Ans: 0.75
